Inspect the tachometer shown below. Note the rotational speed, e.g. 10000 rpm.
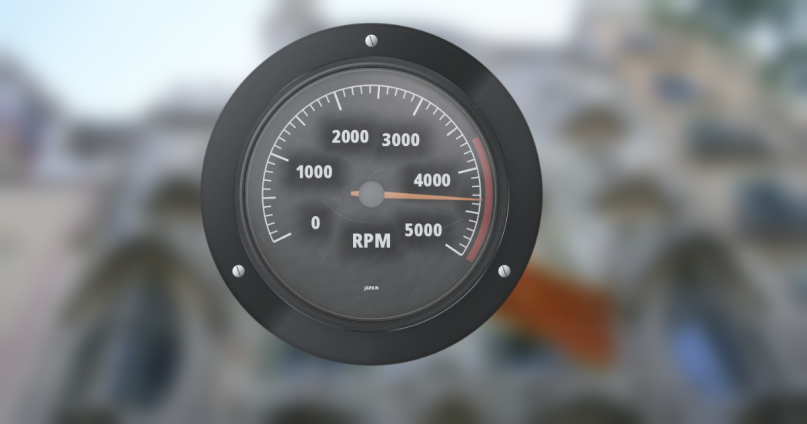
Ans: 4350 rpm
